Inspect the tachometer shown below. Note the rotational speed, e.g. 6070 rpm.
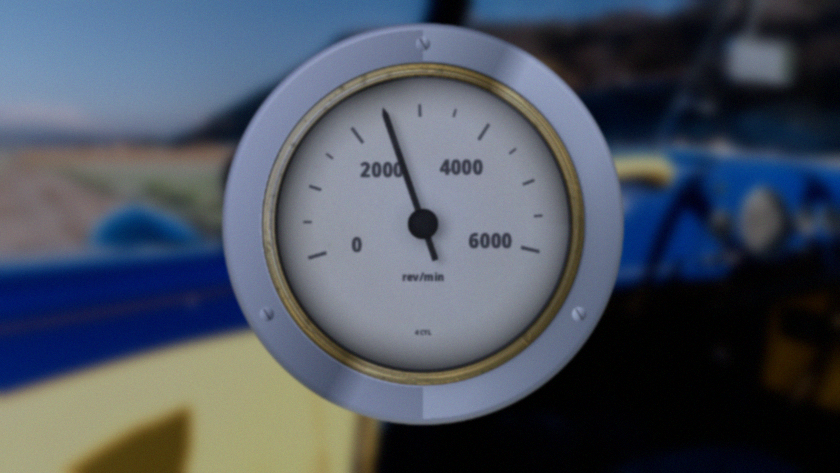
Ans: 2500 rpm
